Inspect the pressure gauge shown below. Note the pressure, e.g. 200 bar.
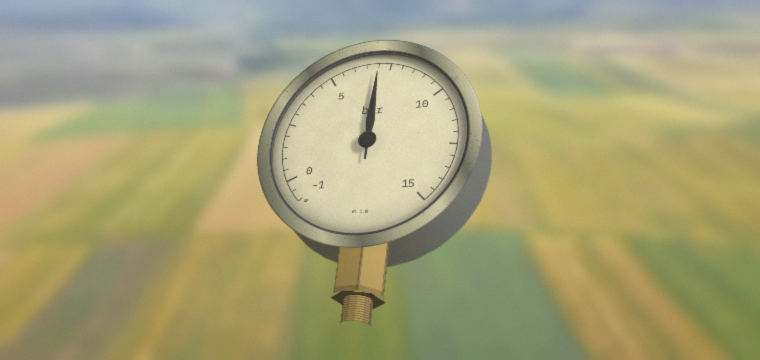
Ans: 7 bar
